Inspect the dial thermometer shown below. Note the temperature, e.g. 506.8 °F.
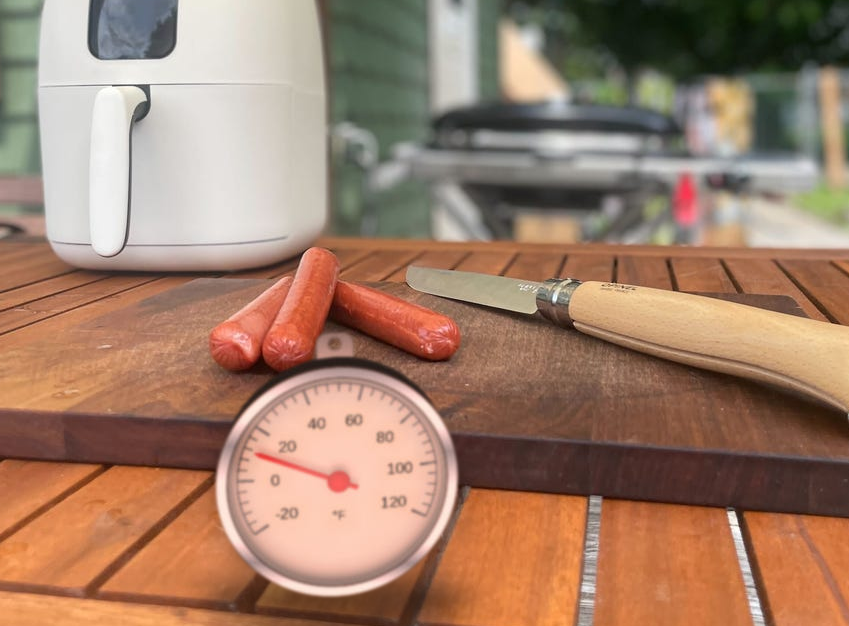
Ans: 12 °F
